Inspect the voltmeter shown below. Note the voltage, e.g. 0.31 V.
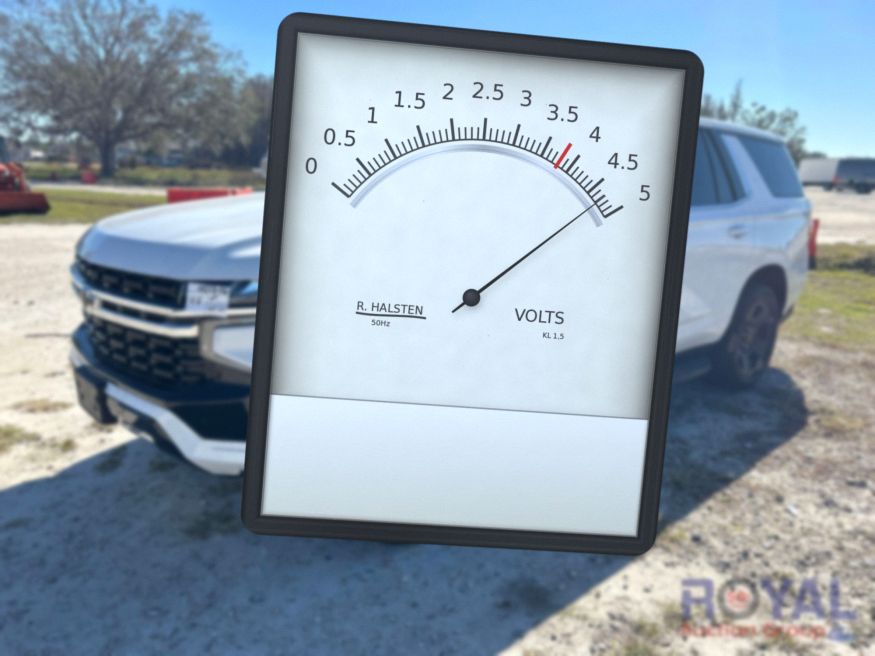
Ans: 4.7 V
